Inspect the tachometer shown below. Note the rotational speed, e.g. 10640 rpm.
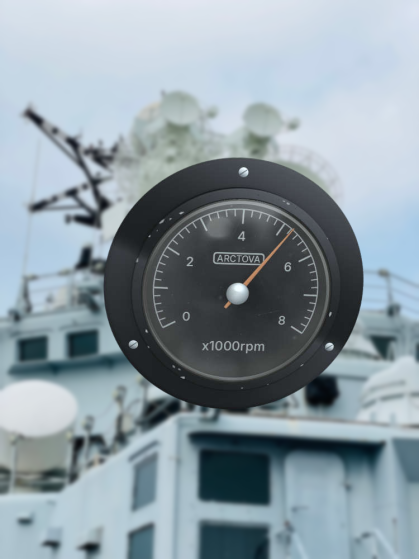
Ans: 5200 rpm
